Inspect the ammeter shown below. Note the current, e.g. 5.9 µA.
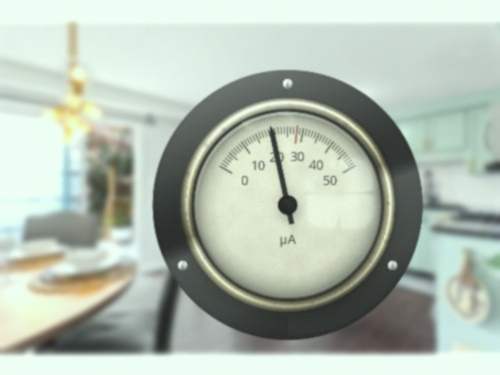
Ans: 20 µA
